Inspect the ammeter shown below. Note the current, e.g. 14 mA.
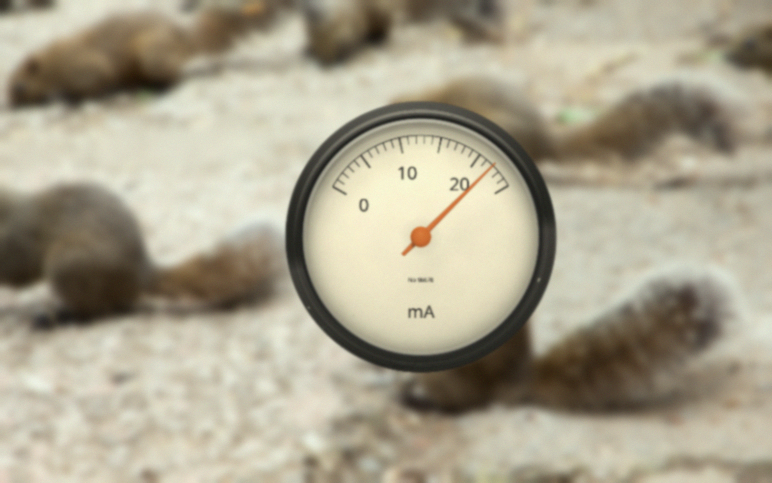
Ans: 22 mA
